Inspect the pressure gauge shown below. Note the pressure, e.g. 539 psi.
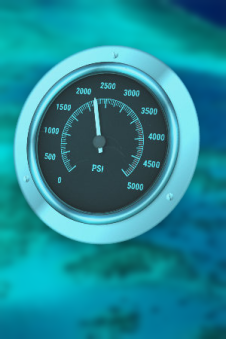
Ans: 2250 psi
